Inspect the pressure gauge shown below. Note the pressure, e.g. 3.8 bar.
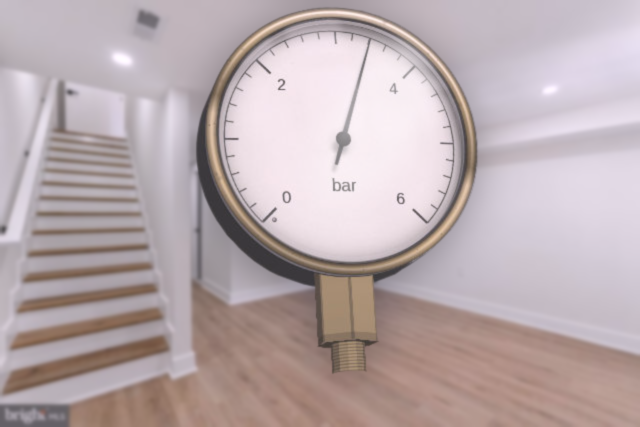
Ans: 3.4 bar
